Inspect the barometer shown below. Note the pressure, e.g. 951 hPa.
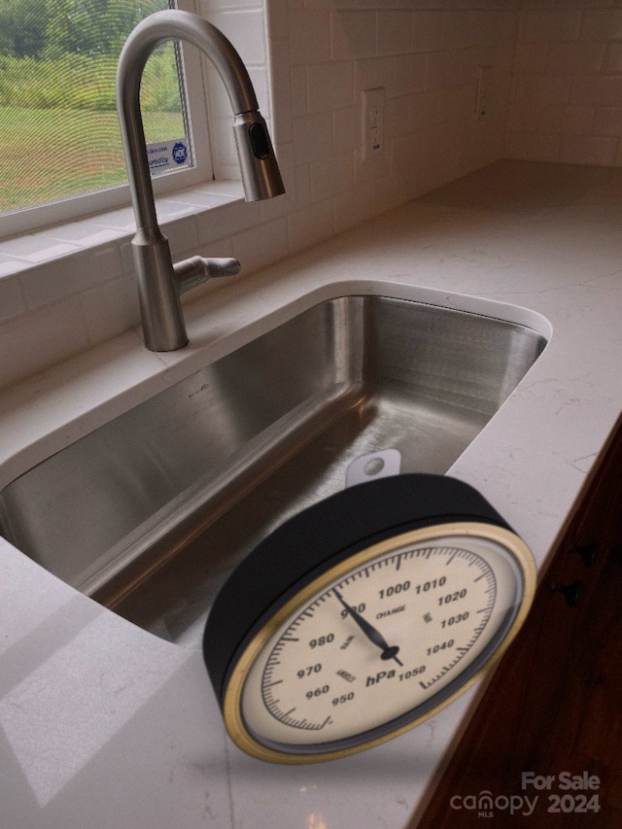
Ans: 990 hPa
